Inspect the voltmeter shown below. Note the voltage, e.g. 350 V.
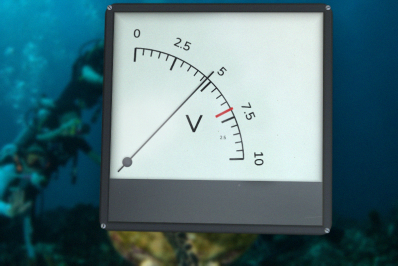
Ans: 4.75 V
